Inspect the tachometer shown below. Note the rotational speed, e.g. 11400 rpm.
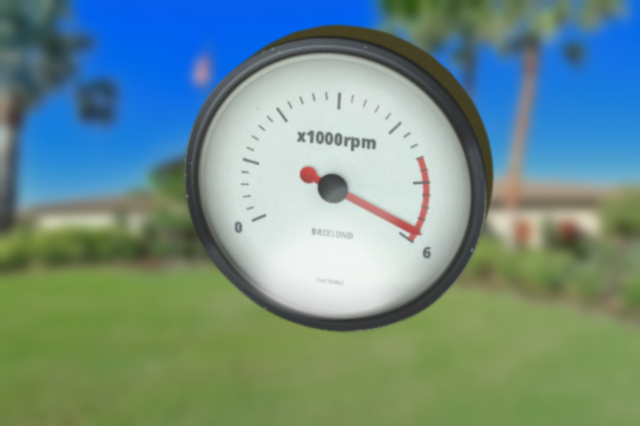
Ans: 5800 rpm
